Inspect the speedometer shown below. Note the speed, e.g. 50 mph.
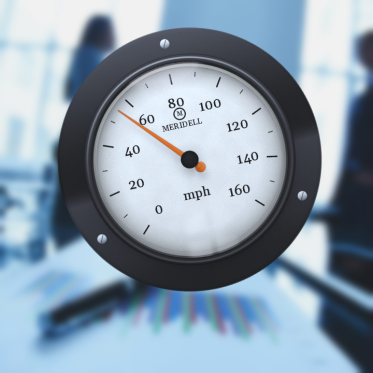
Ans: 55 mph
